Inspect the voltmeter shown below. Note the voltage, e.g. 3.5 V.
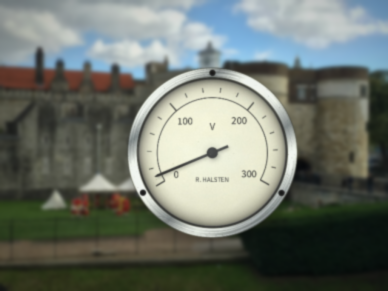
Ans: 10 V
